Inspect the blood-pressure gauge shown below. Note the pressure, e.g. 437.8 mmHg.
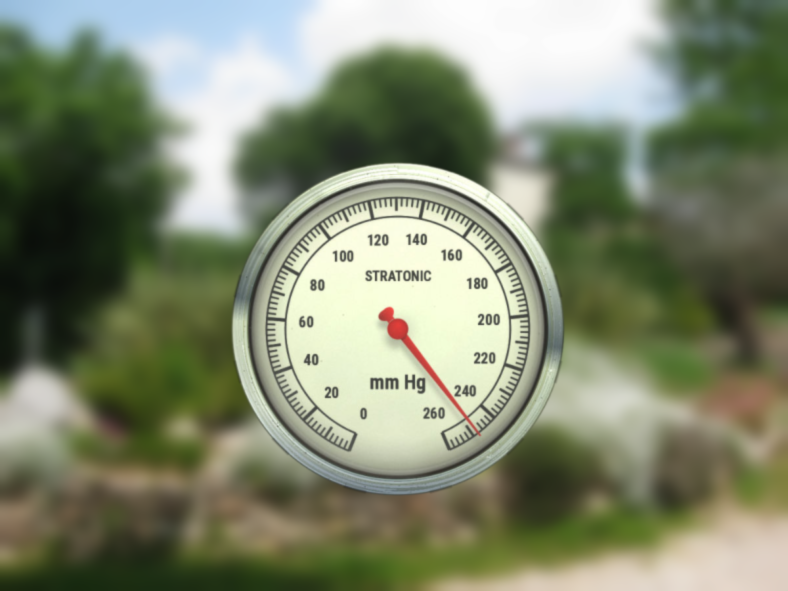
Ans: 248 mmHg
